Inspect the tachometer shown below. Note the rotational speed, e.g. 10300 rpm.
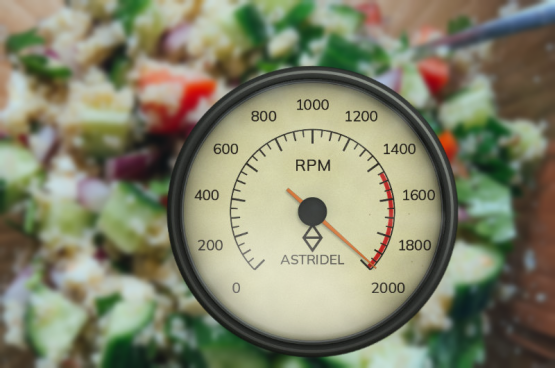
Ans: 1975 rpm
